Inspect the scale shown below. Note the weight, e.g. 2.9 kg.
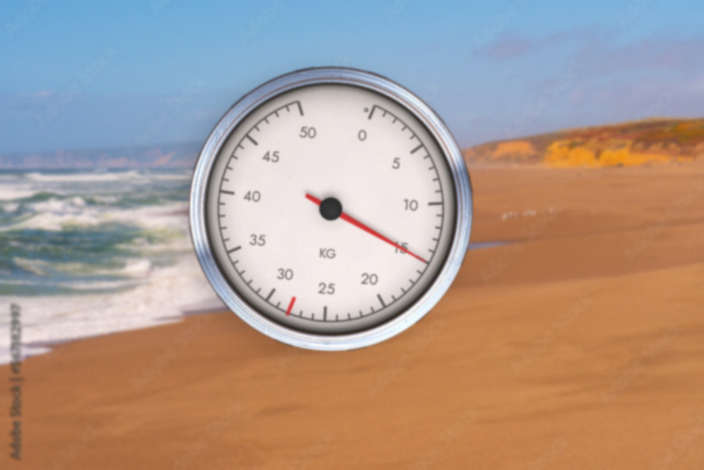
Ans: 15 kg
